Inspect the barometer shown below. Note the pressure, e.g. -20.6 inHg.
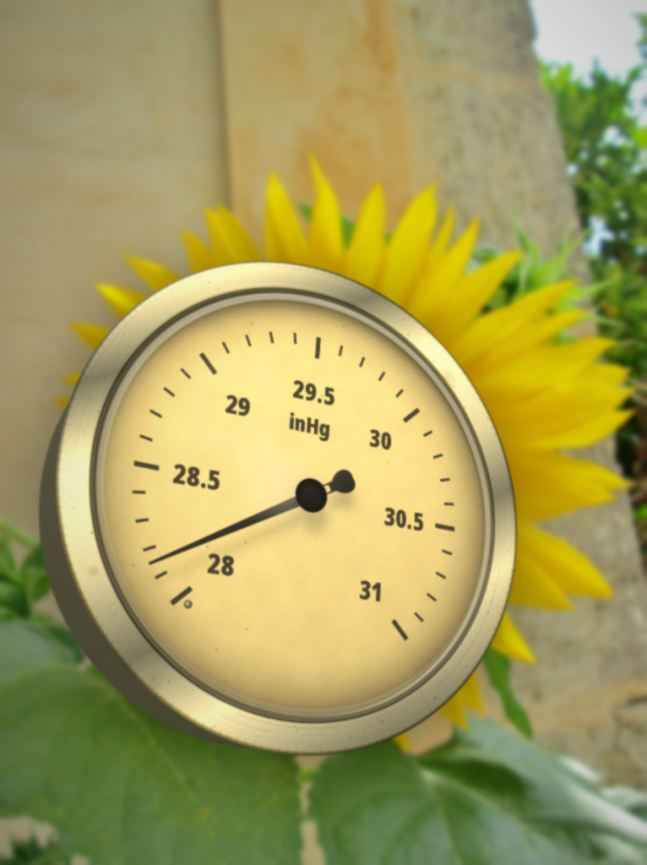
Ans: 28.15 inHg
